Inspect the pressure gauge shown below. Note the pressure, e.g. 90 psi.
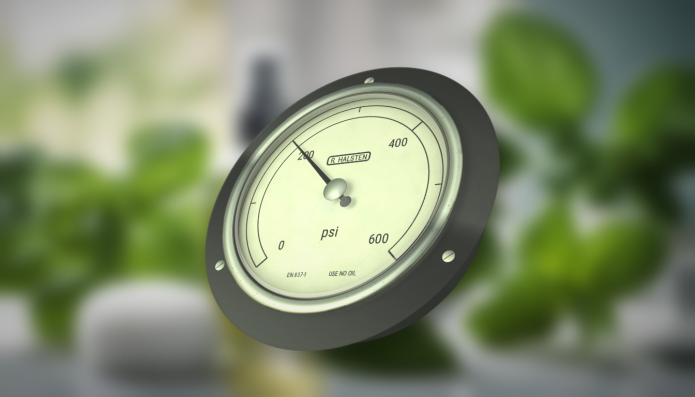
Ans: 200 psi
